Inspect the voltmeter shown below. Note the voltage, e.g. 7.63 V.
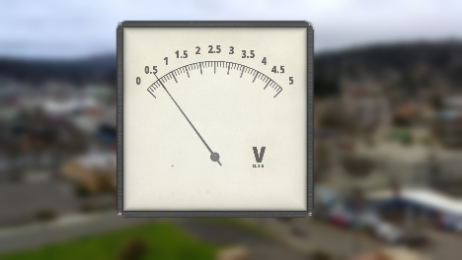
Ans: 0.5 V
